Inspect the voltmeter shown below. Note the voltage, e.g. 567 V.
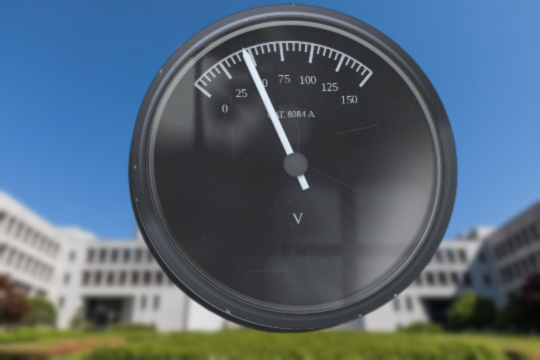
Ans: 45 V
